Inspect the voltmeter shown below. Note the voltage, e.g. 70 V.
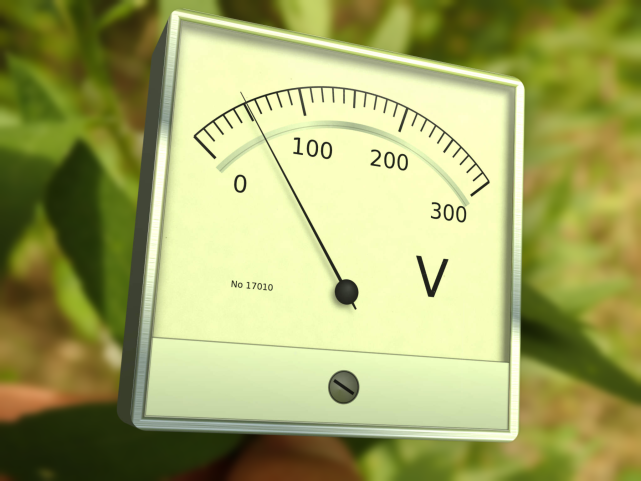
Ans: 50 V
